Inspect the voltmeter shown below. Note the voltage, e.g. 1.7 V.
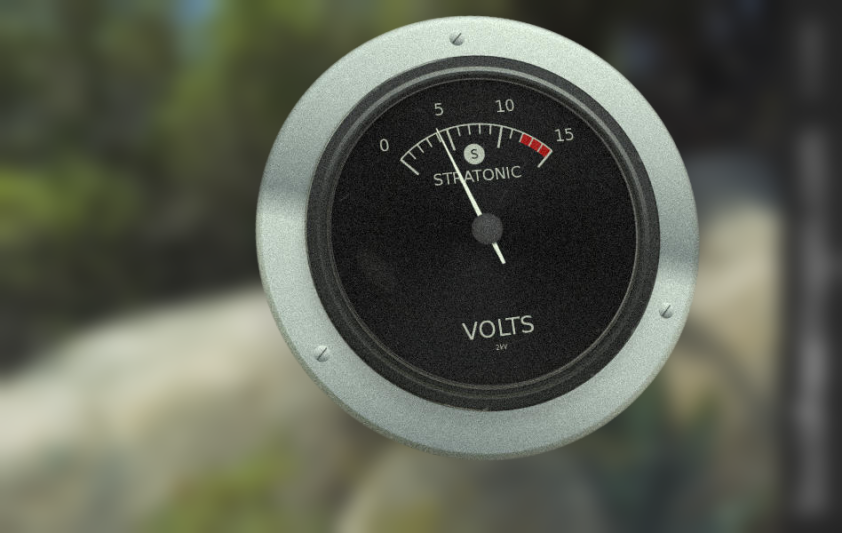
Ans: 4 V
